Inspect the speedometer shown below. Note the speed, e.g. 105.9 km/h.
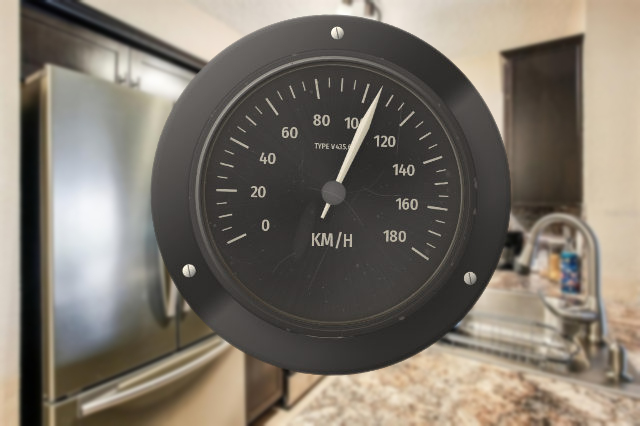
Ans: 105 km/h
